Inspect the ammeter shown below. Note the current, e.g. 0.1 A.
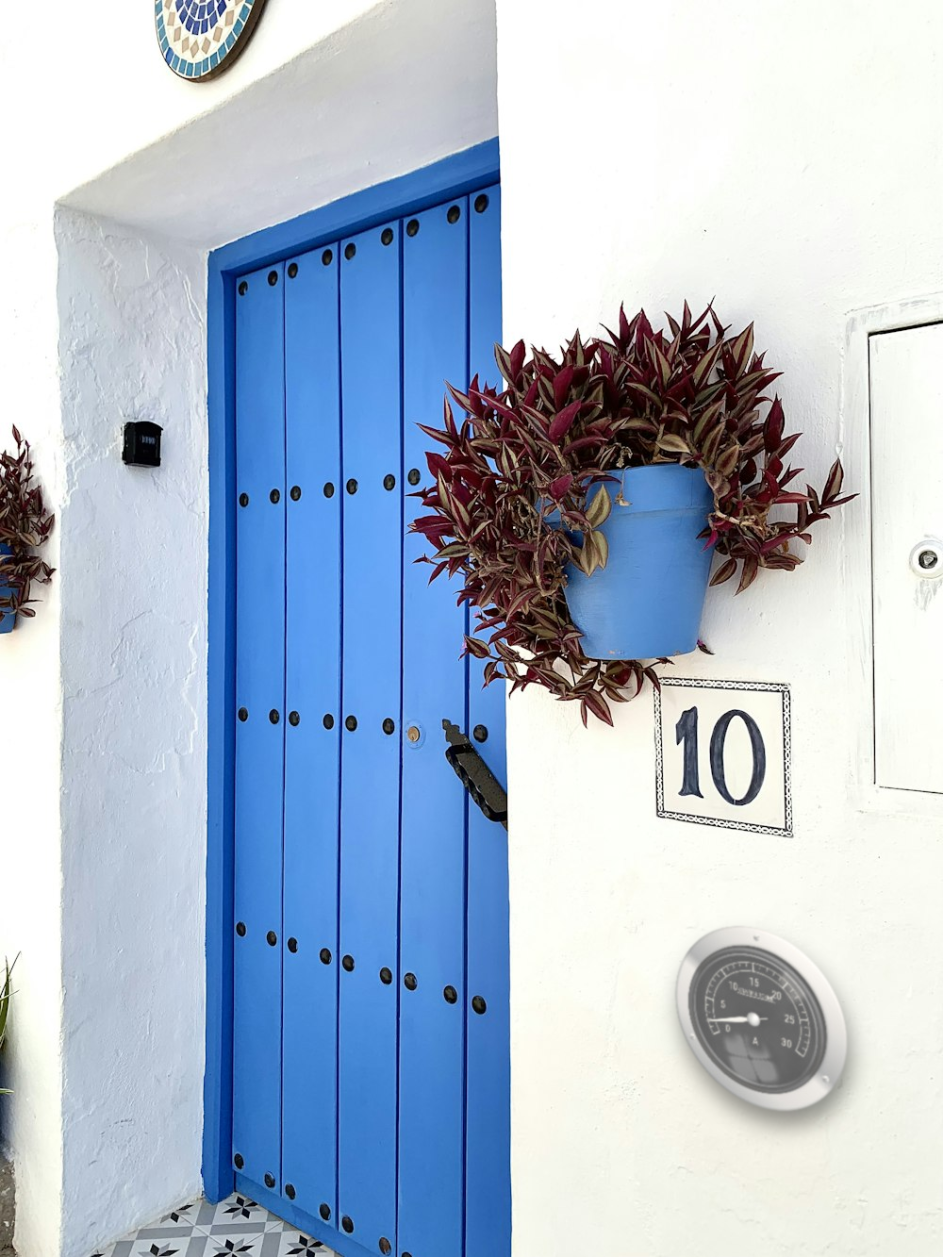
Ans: 2 A
